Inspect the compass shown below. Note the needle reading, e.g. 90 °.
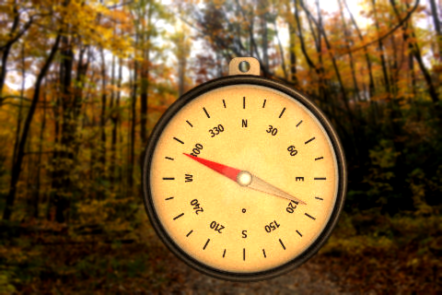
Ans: 292.5 °
